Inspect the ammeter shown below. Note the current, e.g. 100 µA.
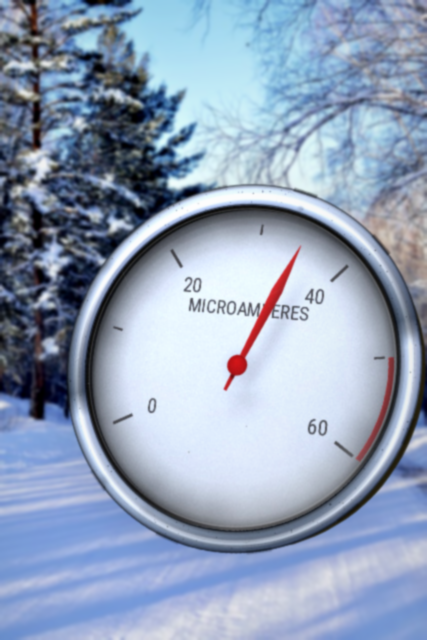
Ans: 35 µA
